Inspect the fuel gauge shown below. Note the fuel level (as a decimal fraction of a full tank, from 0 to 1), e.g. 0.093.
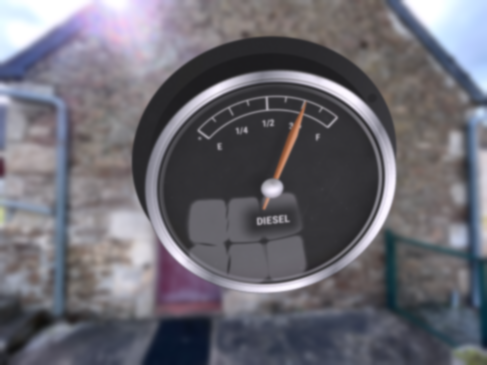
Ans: 0.75
